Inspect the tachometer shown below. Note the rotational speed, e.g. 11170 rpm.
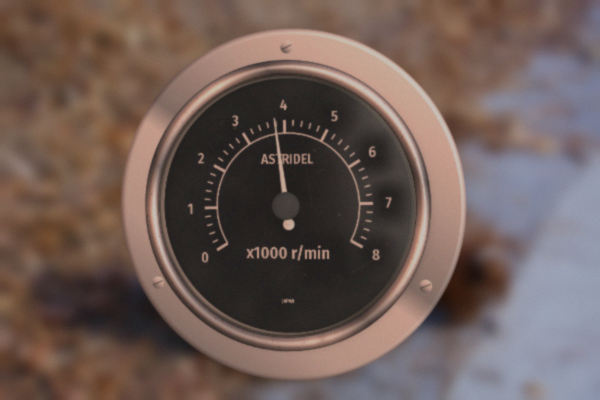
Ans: 3800 rpm
